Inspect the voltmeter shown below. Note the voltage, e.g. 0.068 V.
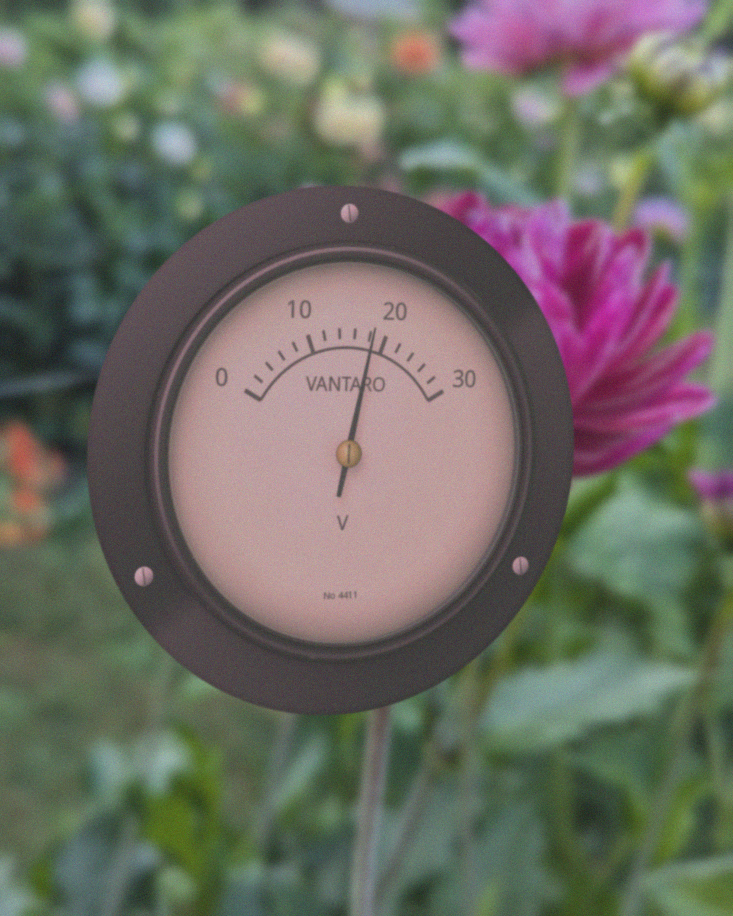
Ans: 18 V
